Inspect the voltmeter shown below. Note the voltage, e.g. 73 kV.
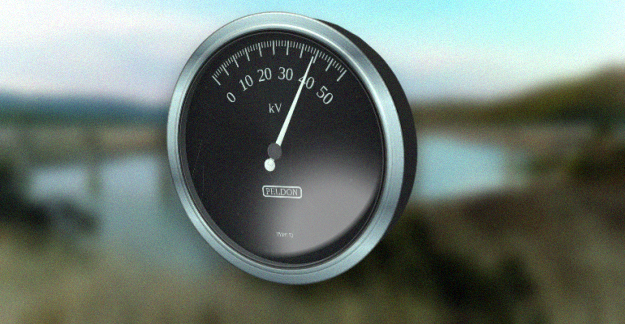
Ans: 40 kV
